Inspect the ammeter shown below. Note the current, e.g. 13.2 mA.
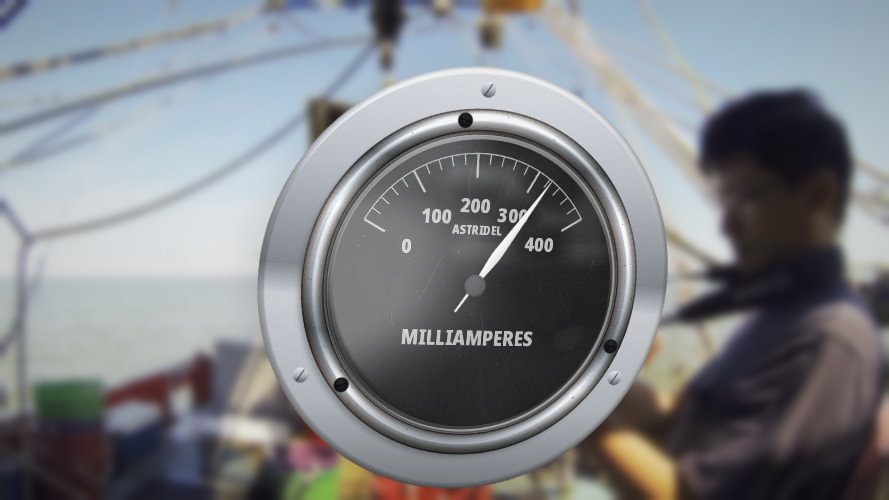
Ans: 320 mA
